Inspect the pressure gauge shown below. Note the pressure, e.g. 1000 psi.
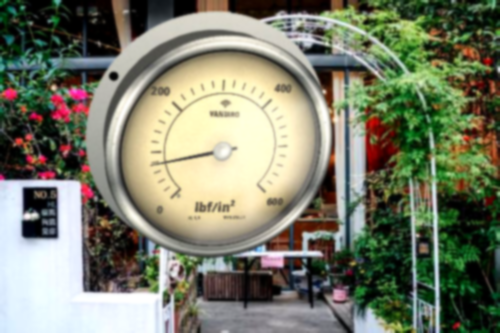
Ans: 80 psi
